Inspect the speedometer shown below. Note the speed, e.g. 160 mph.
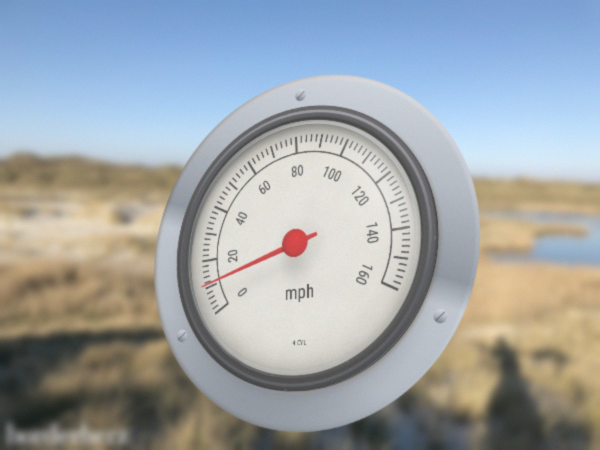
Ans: 10 mph
